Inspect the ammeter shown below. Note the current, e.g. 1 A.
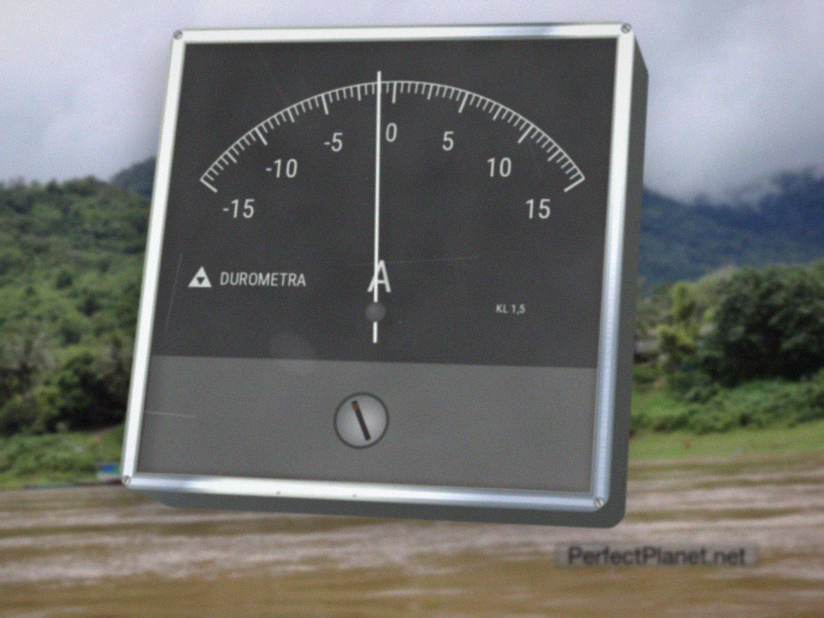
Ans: -1 A
